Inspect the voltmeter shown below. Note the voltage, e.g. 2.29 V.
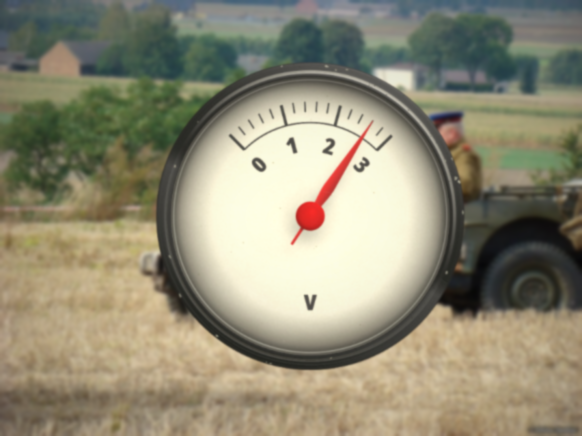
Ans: 2.6 V
